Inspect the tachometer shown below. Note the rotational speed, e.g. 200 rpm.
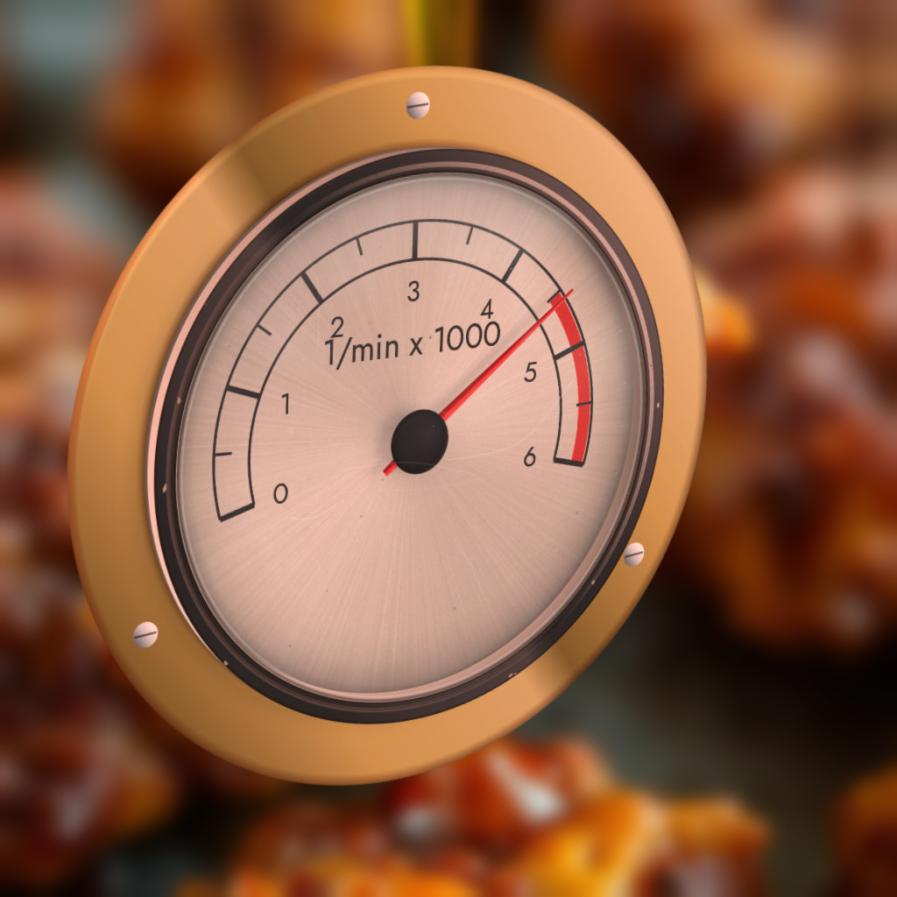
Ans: 4500 rpm
